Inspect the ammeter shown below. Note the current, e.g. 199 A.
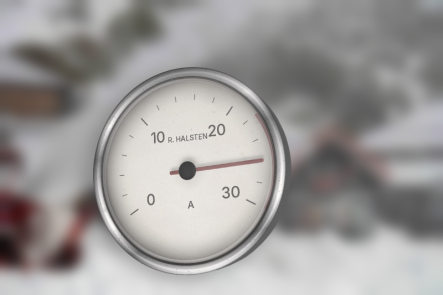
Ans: 26 A
